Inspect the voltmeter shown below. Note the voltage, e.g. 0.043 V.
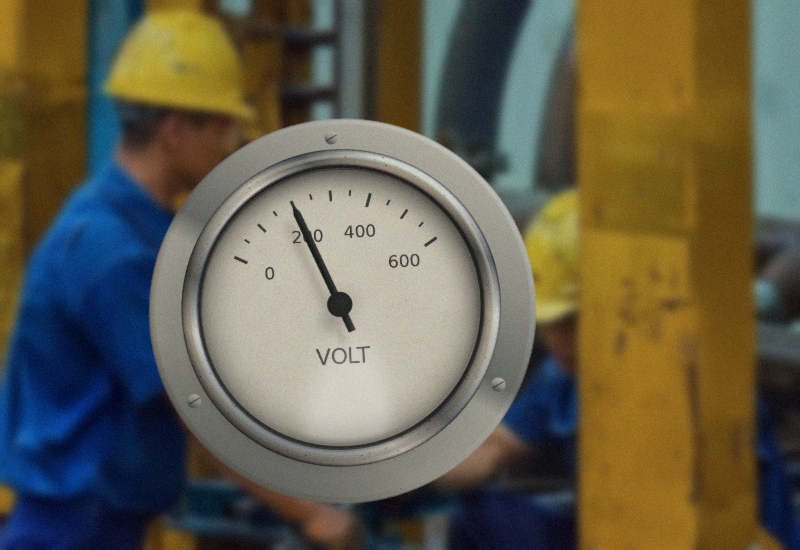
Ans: 200 V
